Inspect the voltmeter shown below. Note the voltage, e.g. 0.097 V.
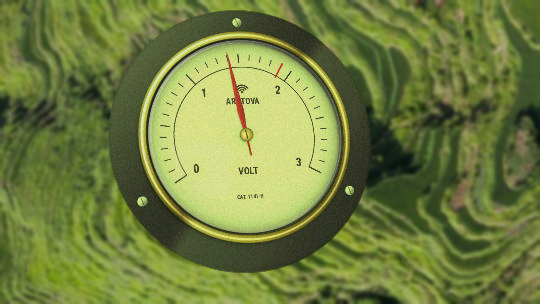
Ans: 1.4 V
